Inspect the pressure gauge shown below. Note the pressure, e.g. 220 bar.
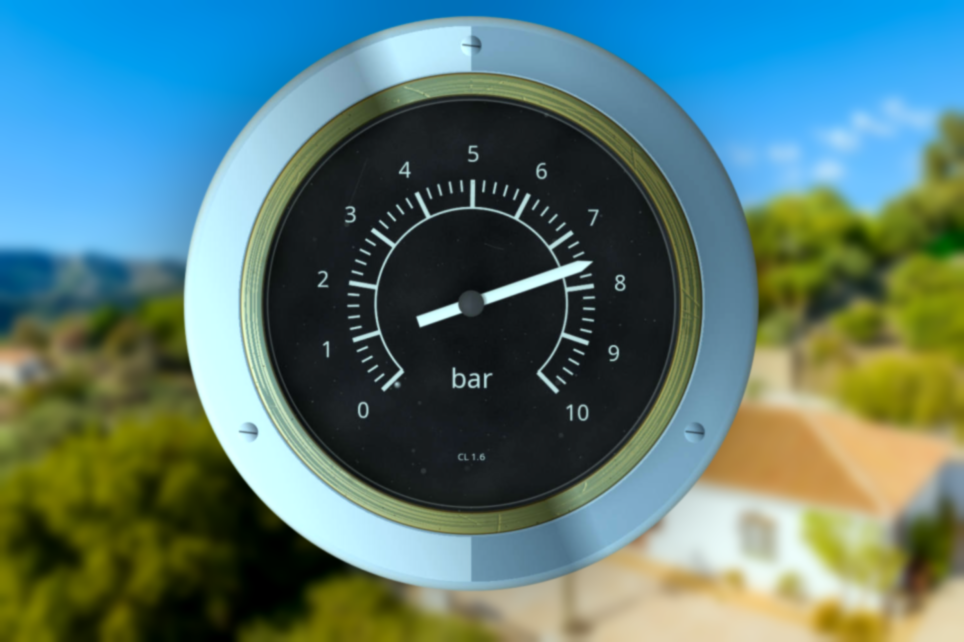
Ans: 7.6 bar
